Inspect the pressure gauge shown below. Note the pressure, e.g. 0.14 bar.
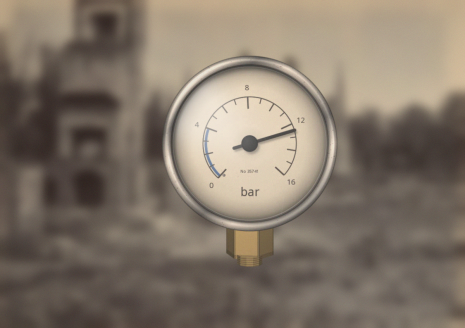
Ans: 12.5 bar
